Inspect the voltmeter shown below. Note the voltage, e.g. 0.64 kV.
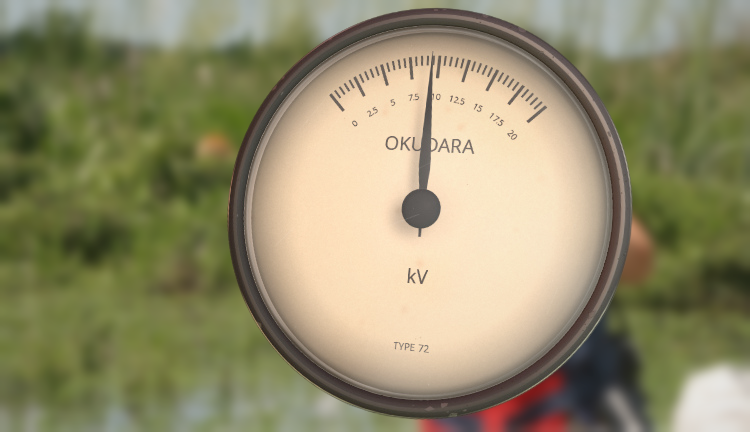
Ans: 9.5 kV
